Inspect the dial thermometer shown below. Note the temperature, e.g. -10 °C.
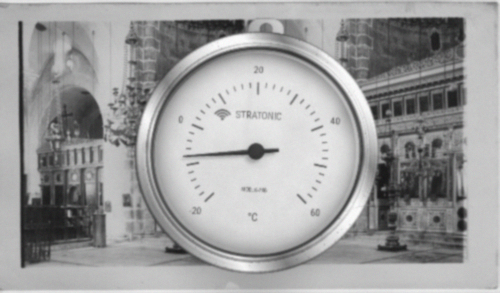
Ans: -8 °C
